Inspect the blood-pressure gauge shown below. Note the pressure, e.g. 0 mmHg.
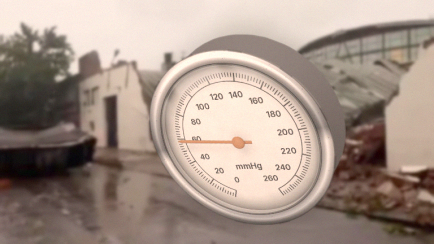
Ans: 60 mmHg
